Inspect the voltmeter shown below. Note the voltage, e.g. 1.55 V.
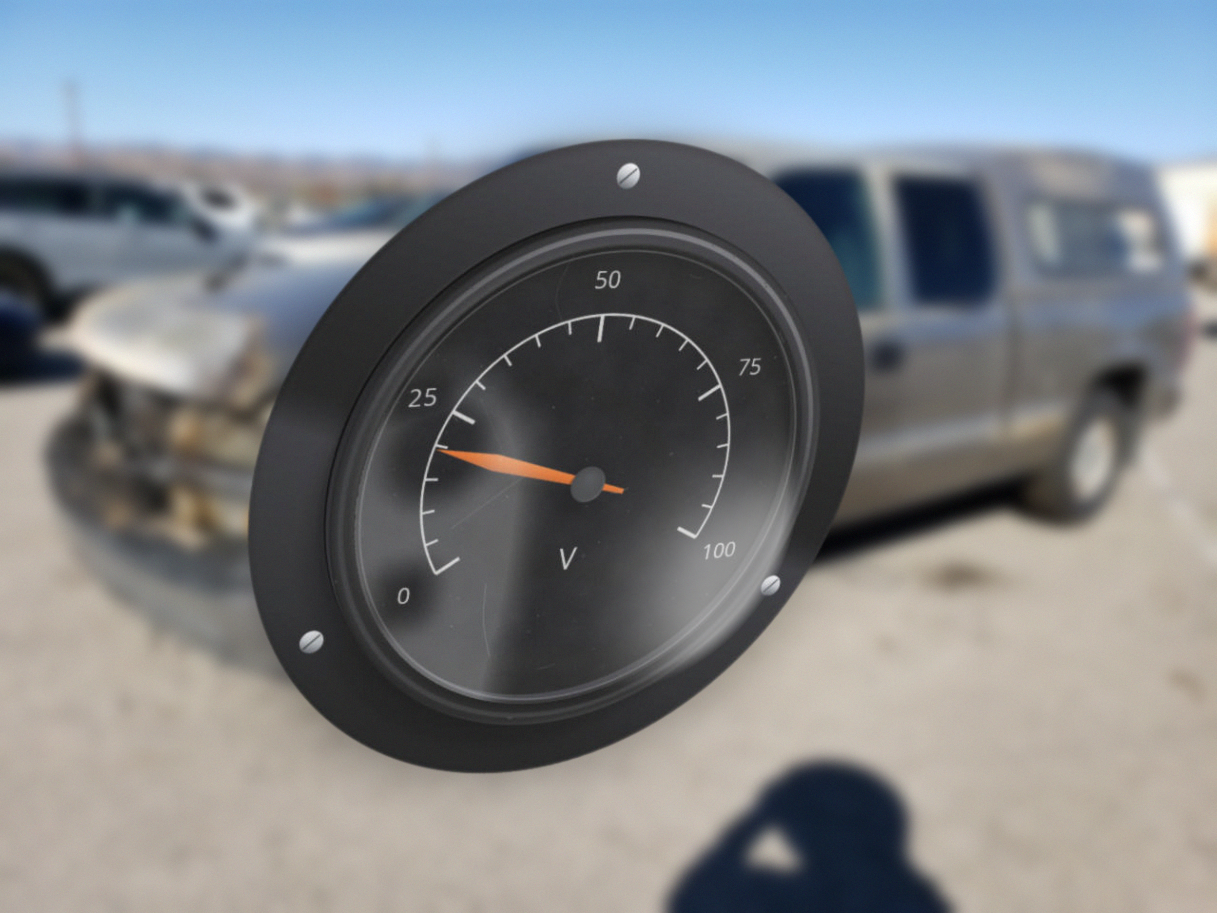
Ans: 20 V
